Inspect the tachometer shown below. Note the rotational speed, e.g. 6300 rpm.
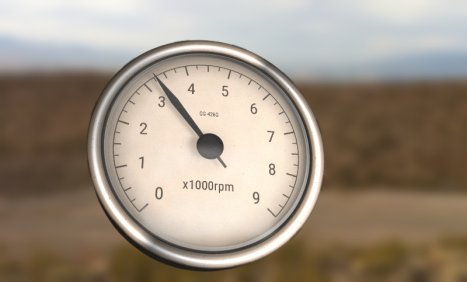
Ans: 3250 rpm
